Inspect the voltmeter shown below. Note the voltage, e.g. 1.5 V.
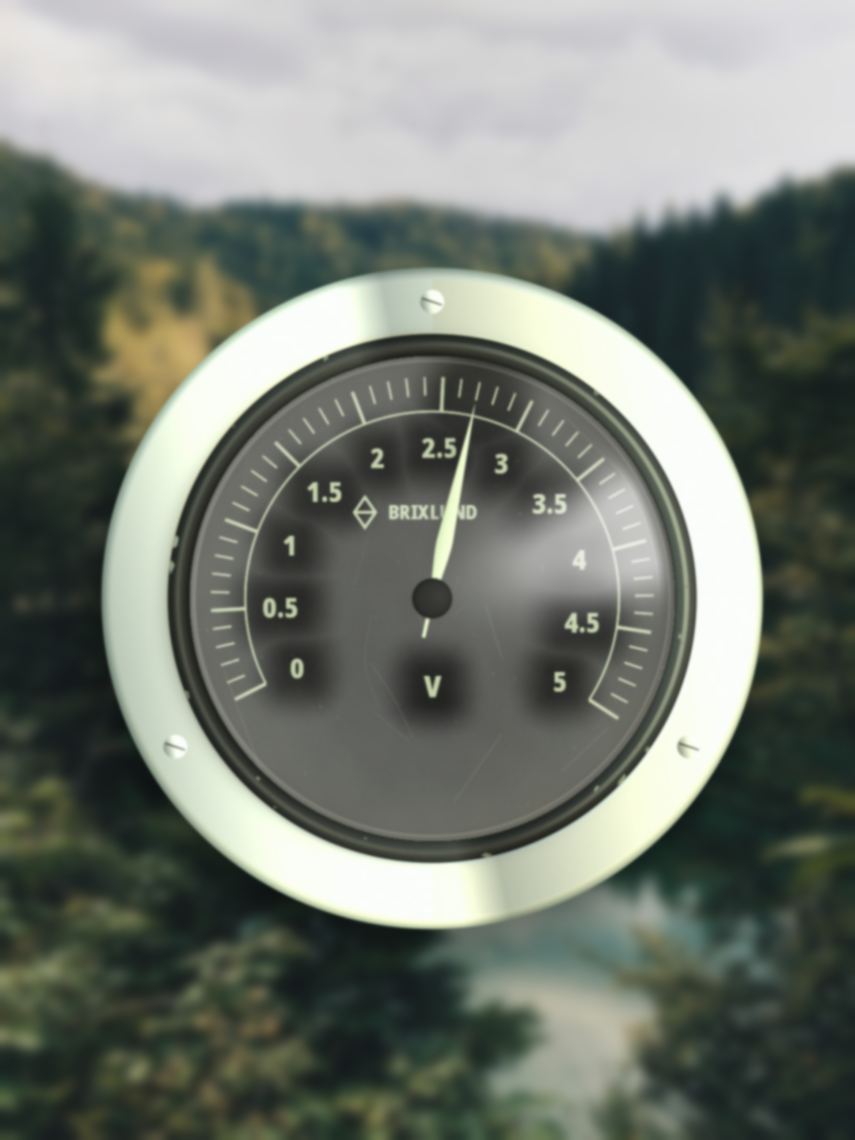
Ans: 2.7 V
